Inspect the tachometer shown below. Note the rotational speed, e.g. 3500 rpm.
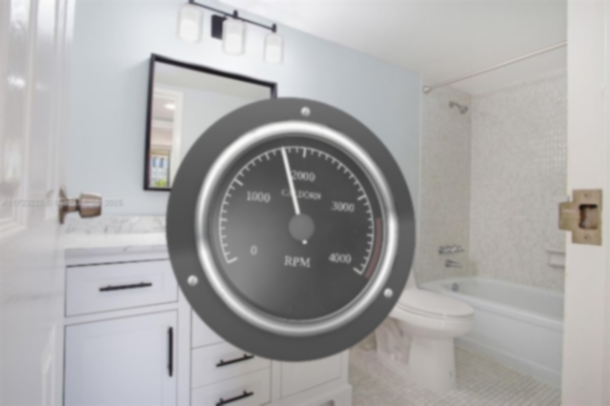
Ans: 1700 rpm
